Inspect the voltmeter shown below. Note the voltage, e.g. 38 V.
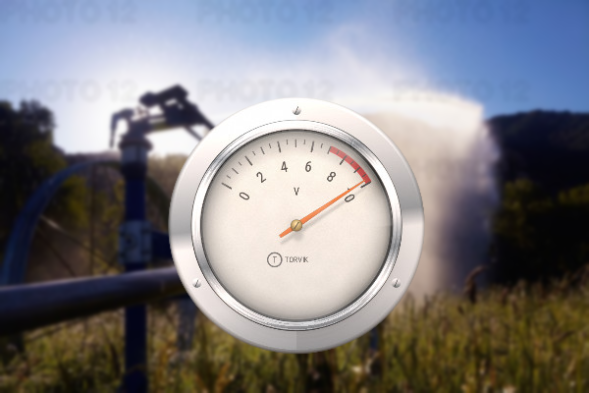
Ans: 9.75 V
